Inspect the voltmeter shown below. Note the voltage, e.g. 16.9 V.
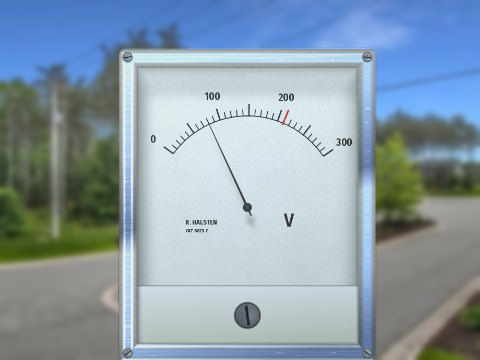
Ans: 80 V
